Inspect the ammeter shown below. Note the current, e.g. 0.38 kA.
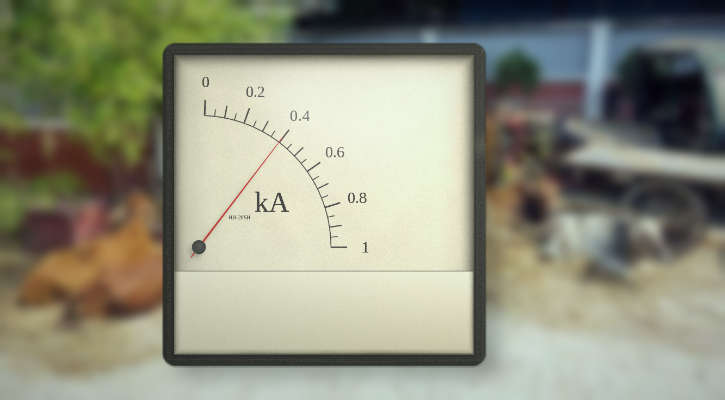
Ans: 0.4 kA
